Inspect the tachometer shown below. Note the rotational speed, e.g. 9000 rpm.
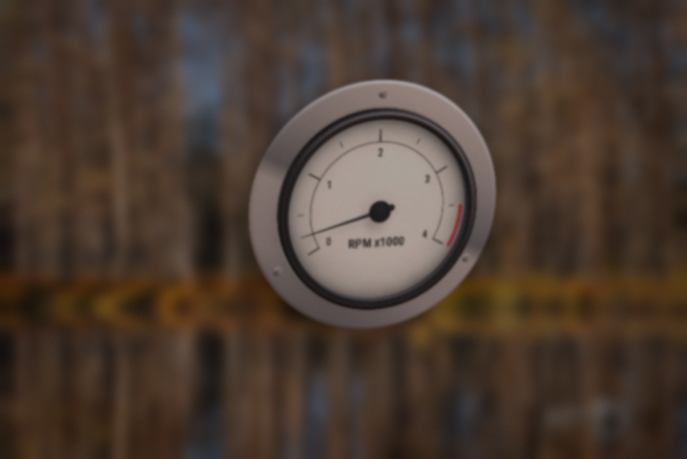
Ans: 250 rpm
